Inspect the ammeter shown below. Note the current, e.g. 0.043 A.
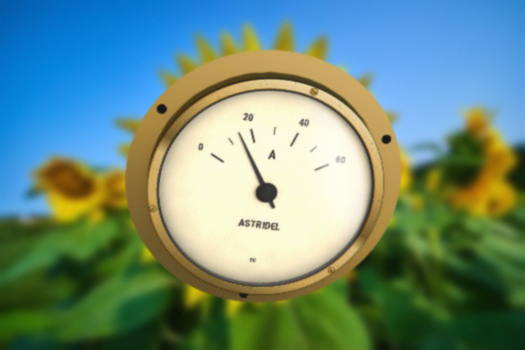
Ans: 15 A
